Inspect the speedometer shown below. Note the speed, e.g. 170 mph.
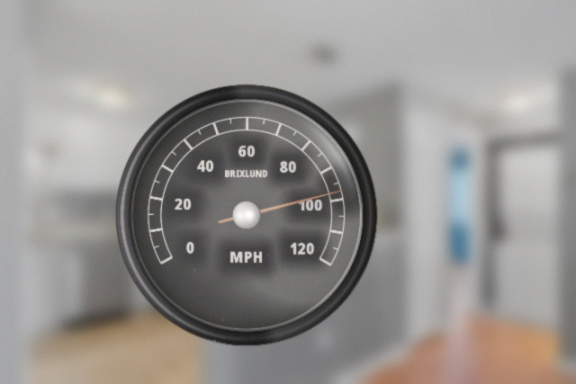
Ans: 97.5 mph
